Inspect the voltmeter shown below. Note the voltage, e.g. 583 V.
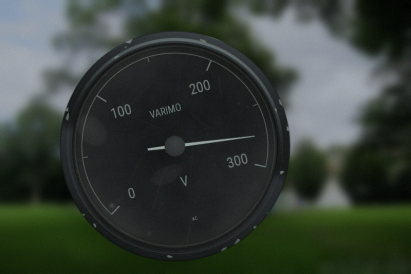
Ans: 275 V
